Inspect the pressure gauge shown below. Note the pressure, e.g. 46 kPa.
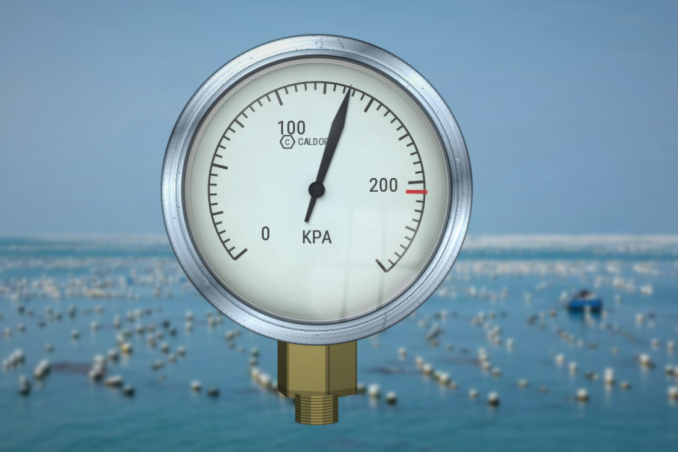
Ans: 137.5 kPa
